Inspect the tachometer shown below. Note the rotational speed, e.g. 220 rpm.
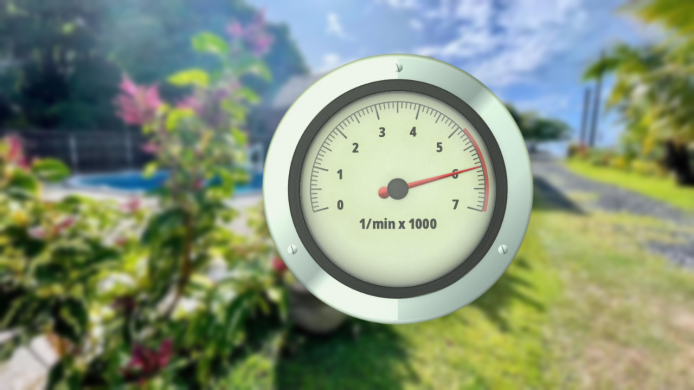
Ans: 6000 rpm
